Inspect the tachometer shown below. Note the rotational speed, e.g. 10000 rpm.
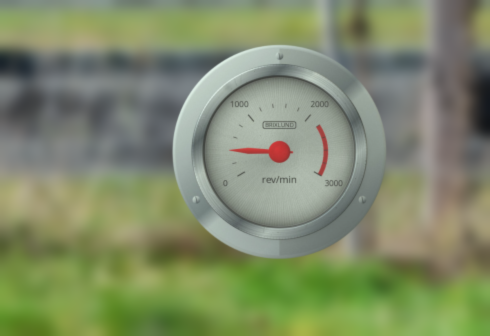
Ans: 400 rpm
